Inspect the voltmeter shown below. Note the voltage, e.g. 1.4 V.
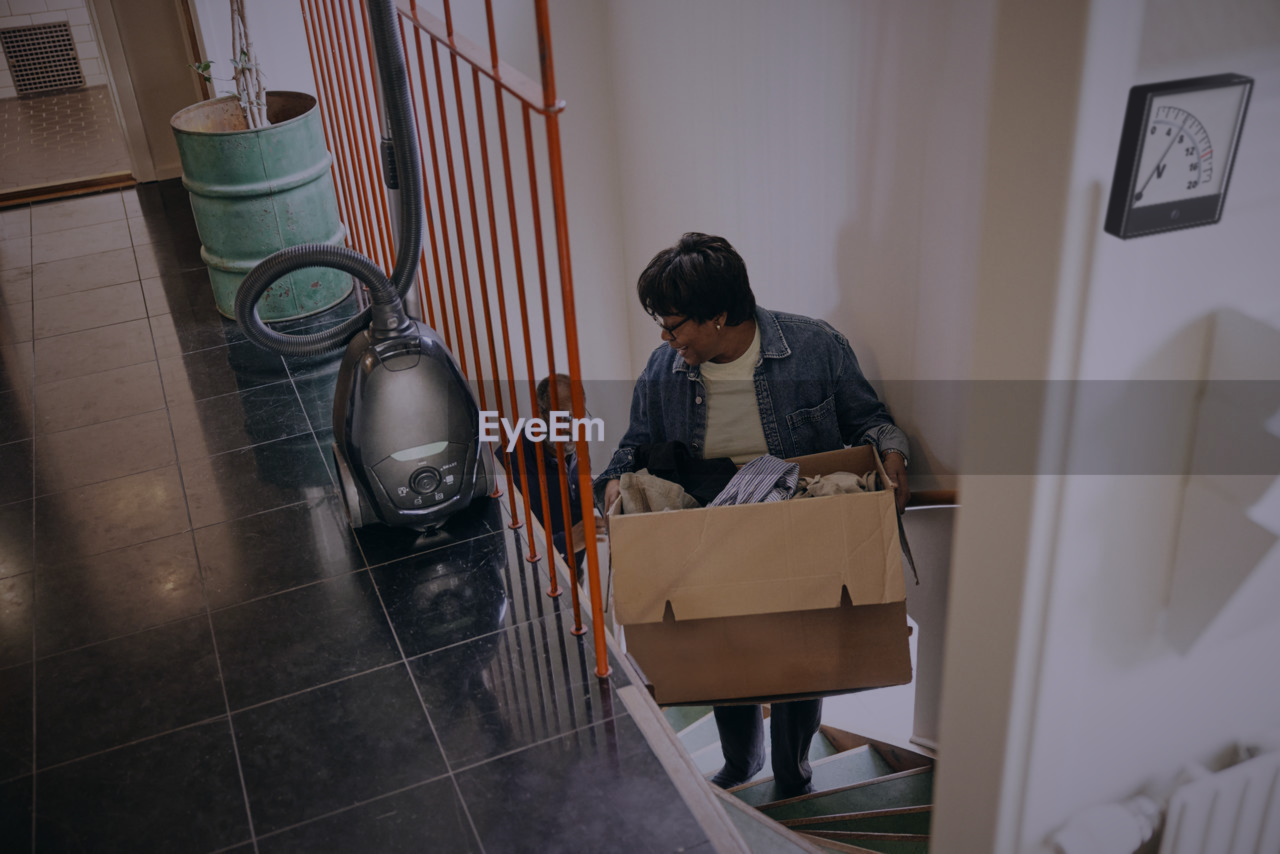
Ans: 6 V
